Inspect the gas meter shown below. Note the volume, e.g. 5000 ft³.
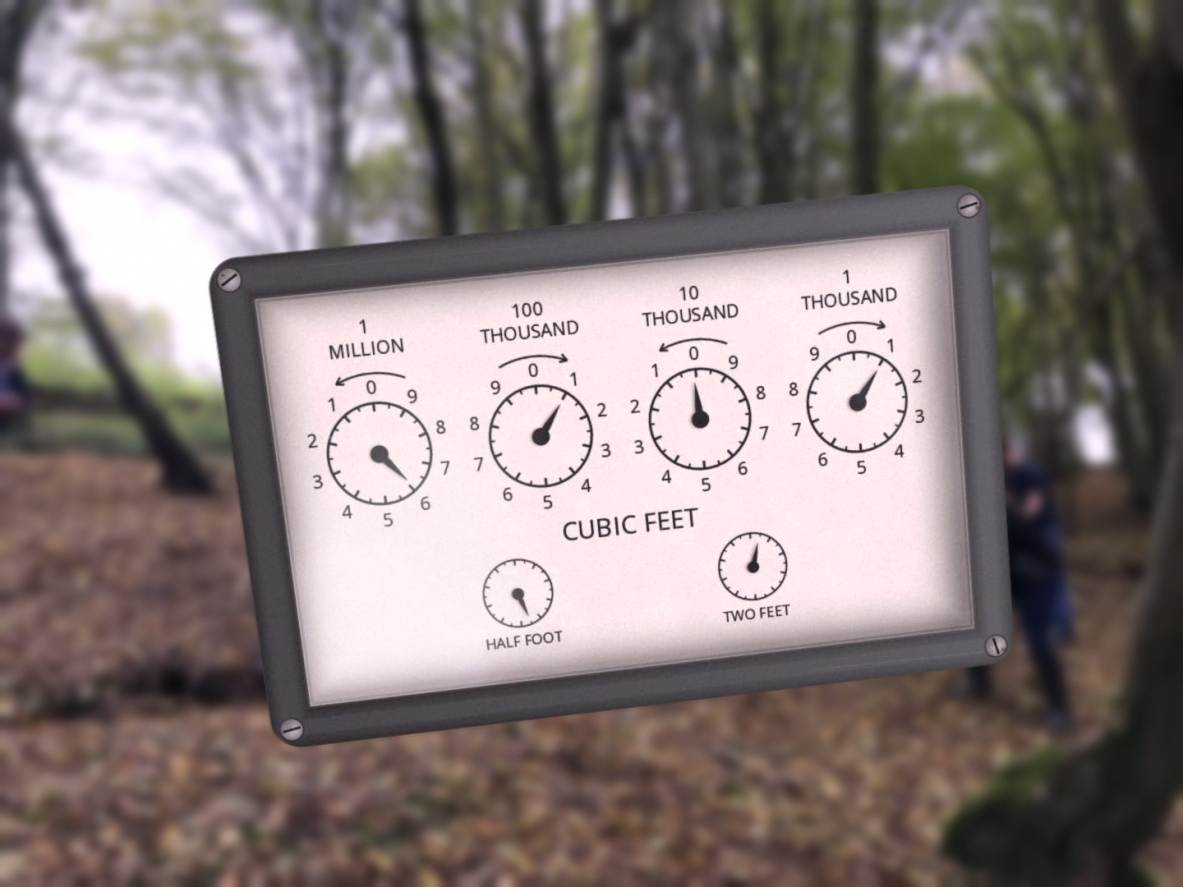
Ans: 610100 ft³
